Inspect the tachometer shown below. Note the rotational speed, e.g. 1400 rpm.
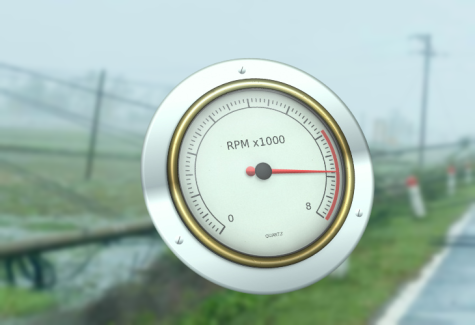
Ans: 6900 rpm
